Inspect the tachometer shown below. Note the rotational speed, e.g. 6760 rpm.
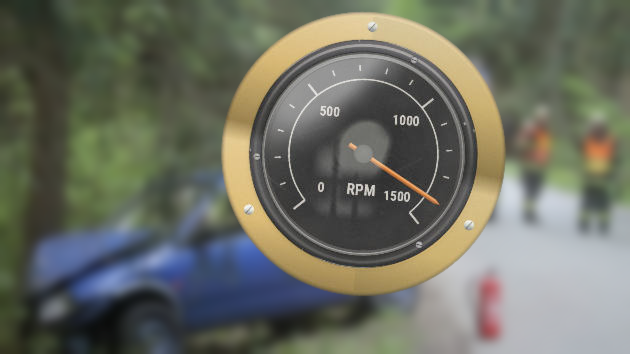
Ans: 1400 rpm
